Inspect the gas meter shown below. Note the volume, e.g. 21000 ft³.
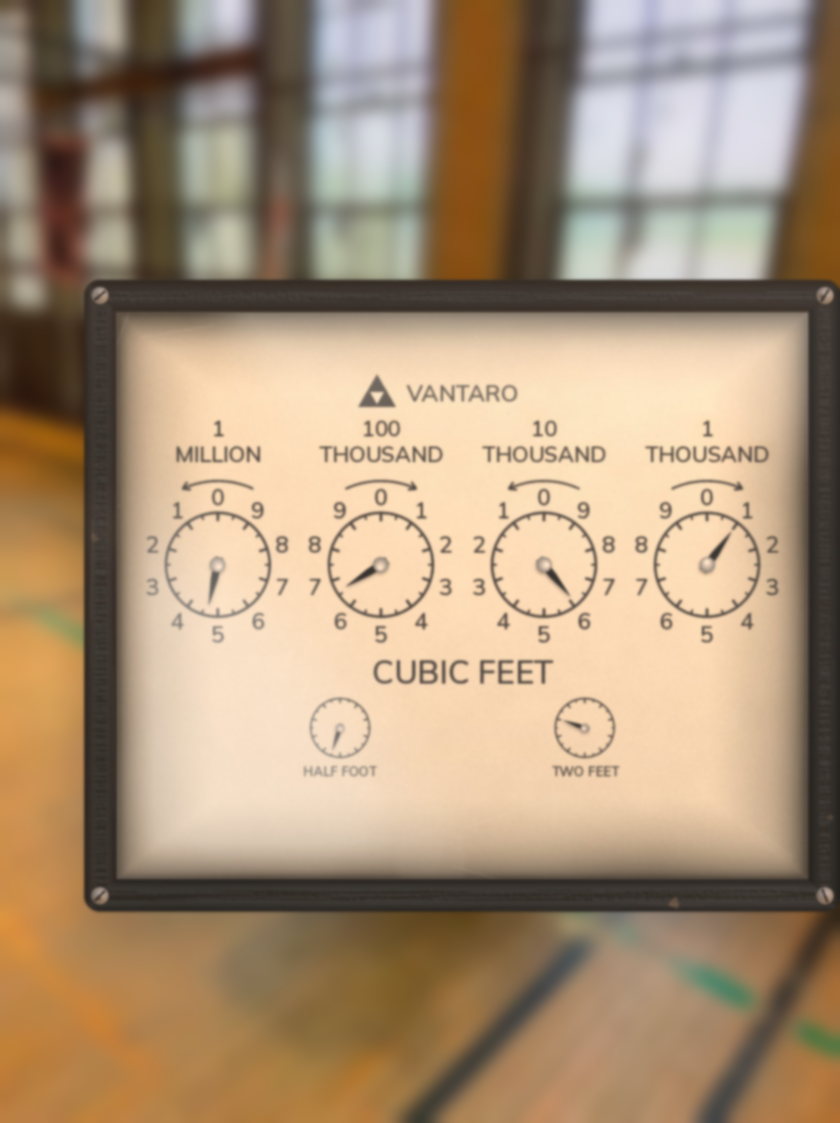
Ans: 466100 ft³
